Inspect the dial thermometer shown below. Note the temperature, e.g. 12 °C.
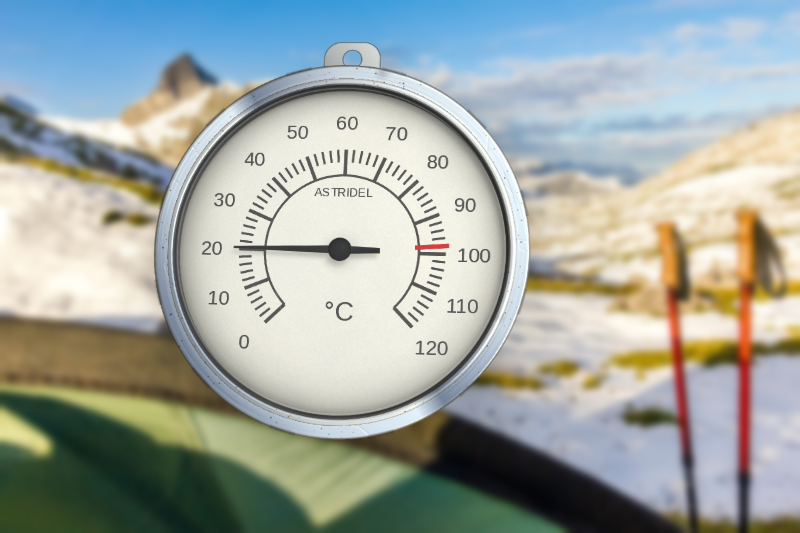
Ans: 20 °C
